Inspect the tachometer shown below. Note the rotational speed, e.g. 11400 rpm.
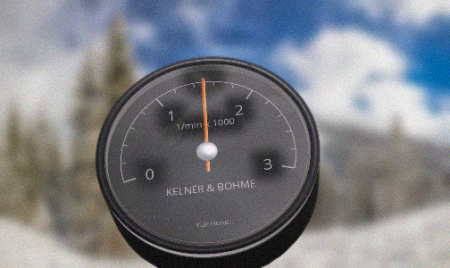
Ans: 1500 rpm
